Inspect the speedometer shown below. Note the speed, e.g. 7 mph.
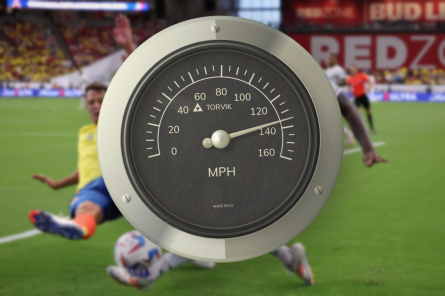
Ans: 135 mph
